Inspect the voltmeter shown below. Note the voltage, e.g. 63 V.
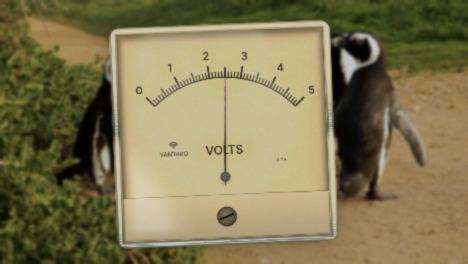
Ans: 2.5 V
